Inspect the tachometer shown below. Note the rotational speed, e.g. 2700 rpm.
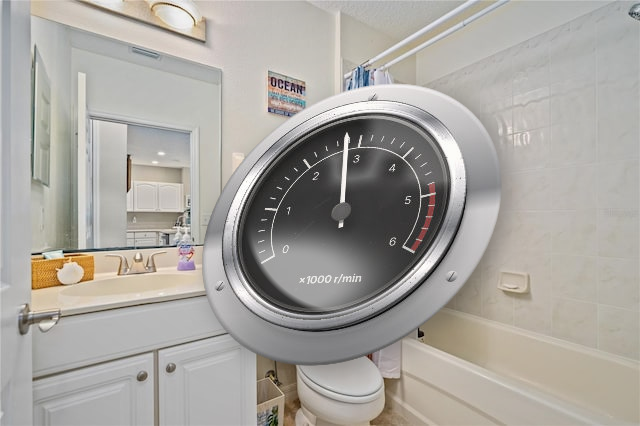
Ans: 2800 rpm
